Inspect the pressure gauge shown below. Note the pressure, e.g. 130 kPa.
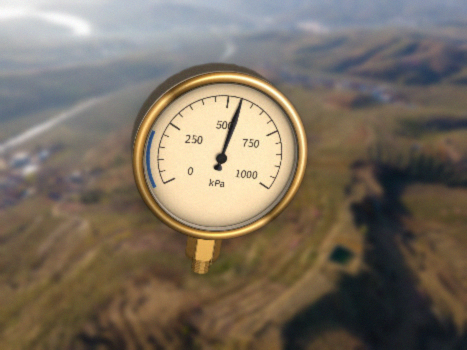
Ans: 550 kPa
